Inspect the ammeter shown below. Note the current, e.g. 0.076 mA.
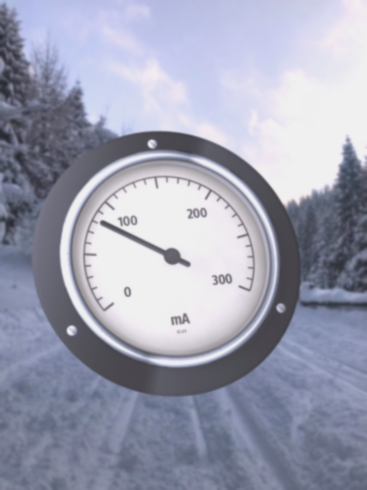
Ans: 80 mA
